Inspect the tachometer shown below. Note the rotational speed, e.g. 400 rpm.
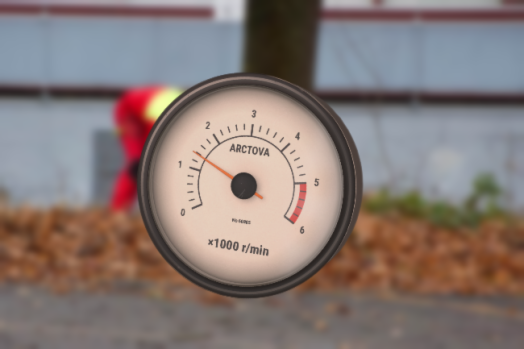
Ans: 1400 rpm
